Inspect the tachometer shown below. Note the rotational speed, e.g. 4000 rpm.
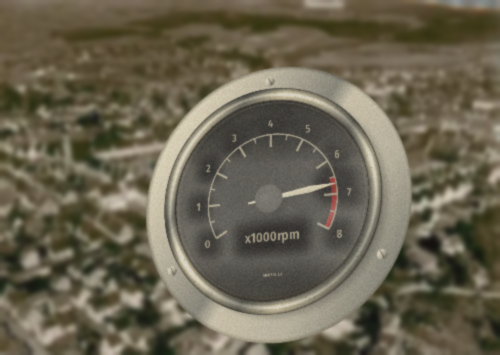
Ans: 6750 rpm
